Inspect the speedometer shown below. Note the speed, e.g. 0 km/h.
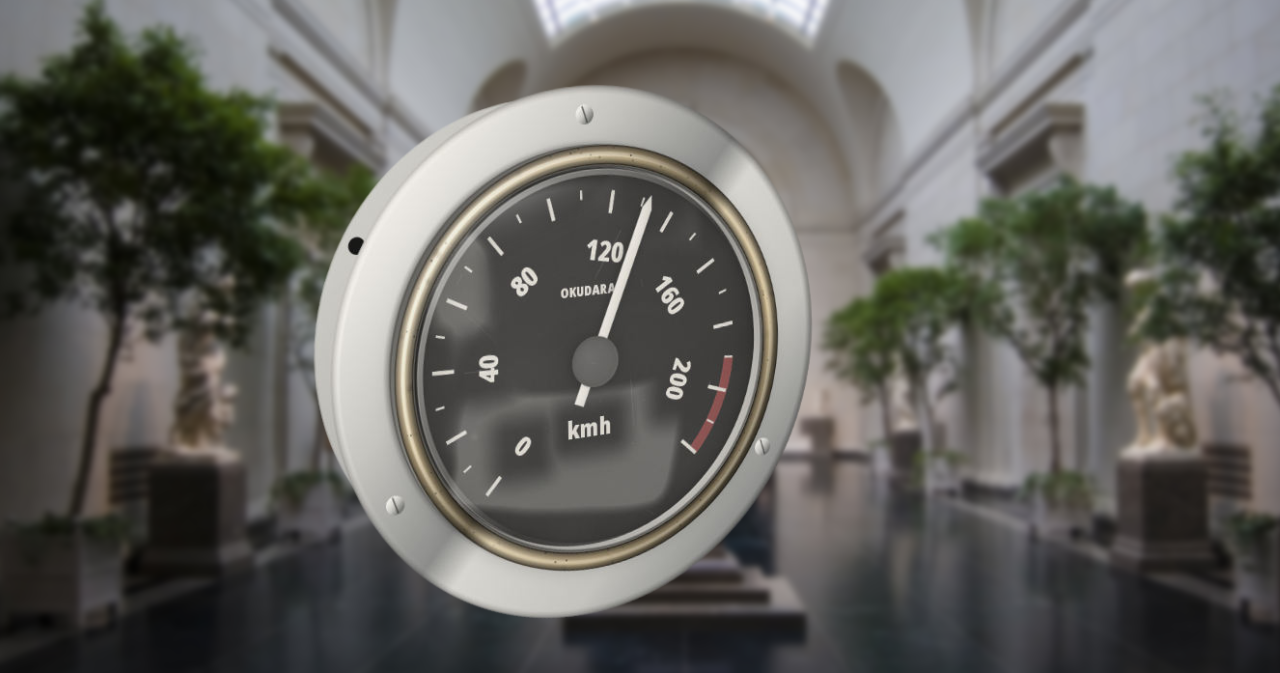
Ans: 130 km/h
